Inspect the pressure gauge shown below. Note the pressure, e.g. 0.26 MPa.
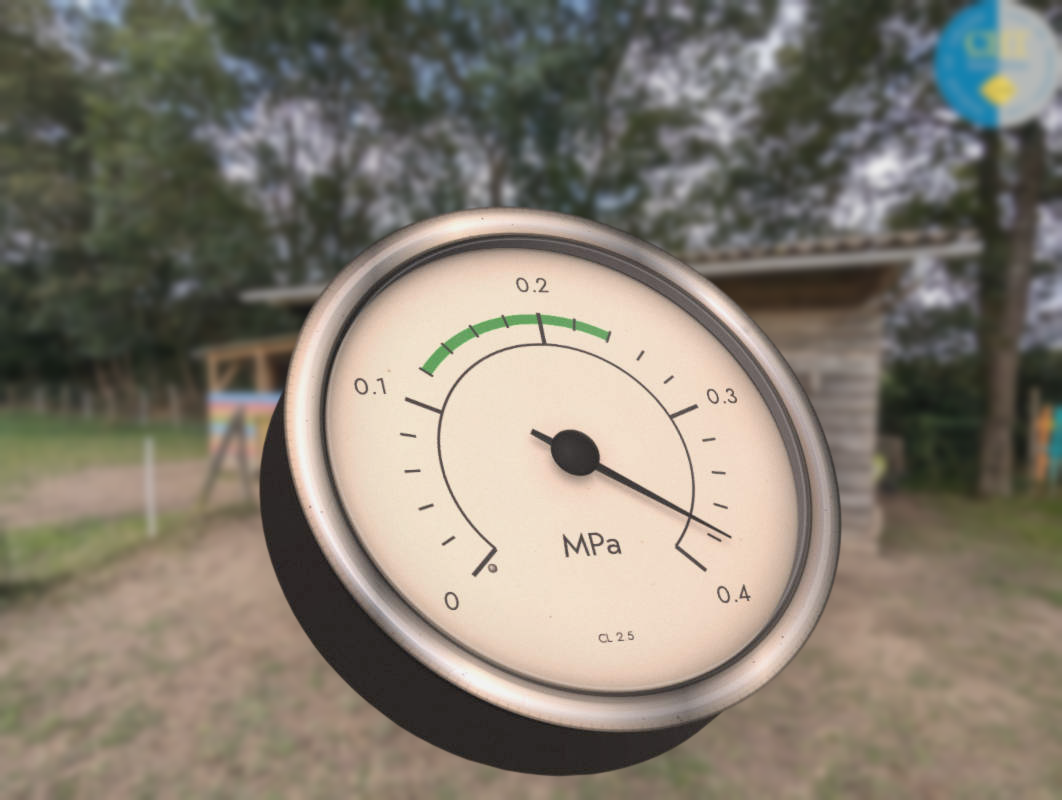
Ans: 0.38 MPa
